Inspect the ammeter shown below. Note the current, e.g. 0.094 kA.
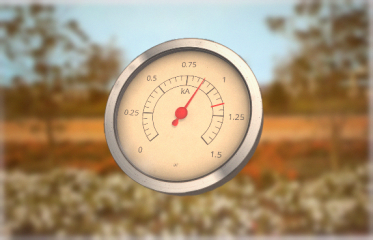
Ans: 0.9 kA
